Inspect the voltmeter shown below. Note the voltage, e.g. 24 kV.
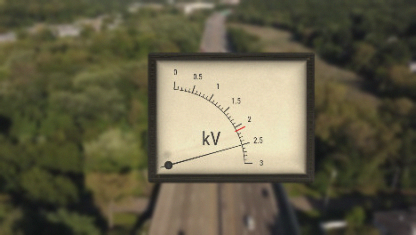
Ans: 2.5 kV
